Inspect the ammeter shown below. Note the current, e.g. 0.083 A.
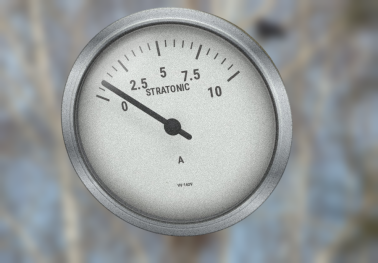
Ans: 1 A
